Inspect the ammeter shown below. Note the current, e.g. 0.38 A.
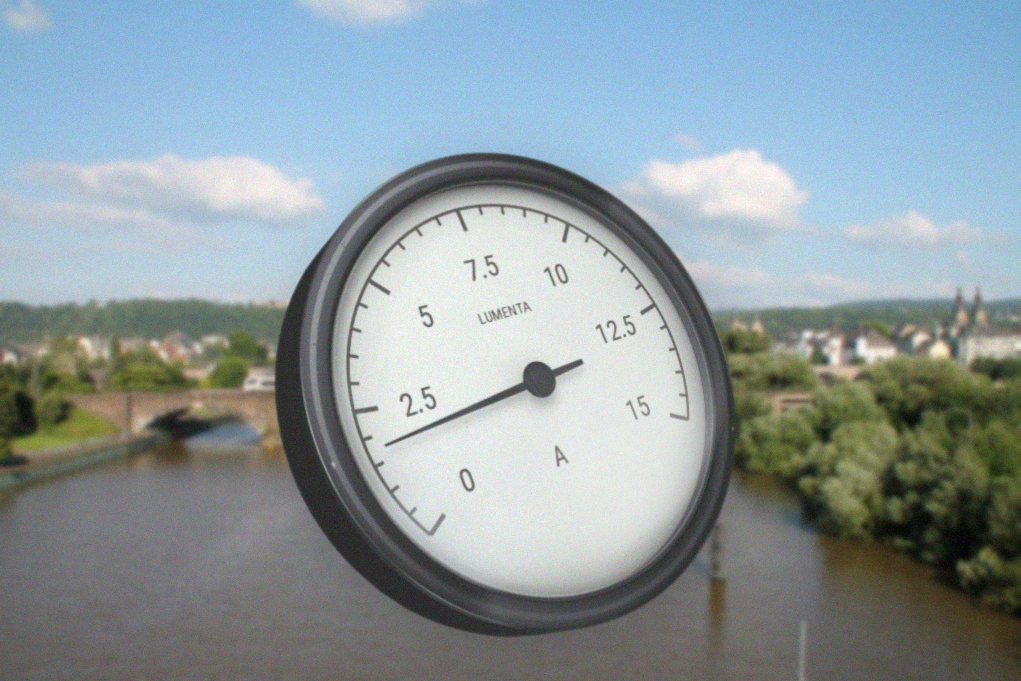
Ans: 1.75 A
